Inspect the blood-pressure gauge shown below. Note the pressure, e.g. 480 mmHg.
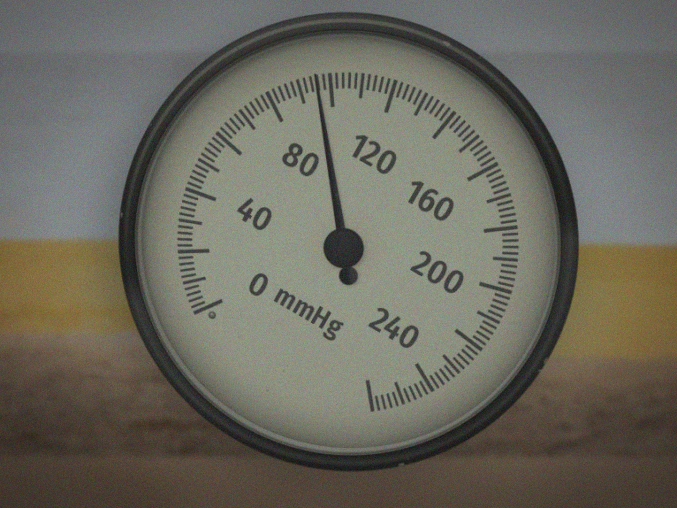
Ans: 96 mmHg
